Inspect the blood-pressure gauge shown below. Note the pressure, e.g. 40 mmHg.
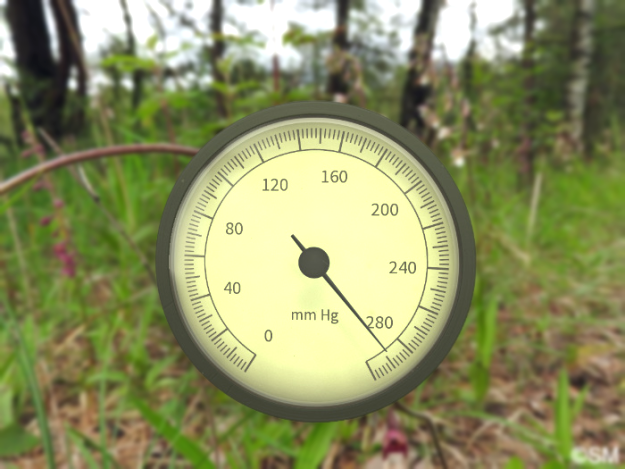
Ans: 288 mmHg
